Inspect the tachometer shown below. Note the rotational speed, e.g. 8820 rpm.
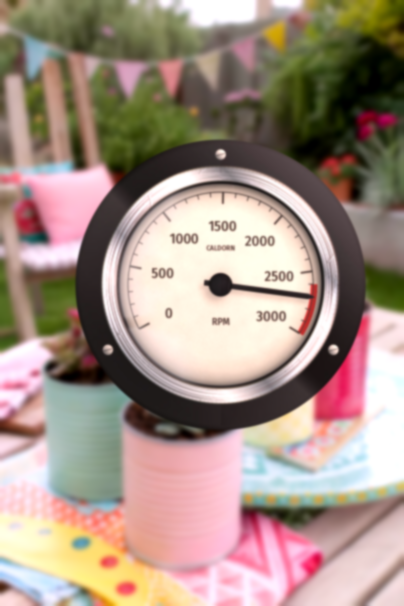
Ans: 2700 rpm
